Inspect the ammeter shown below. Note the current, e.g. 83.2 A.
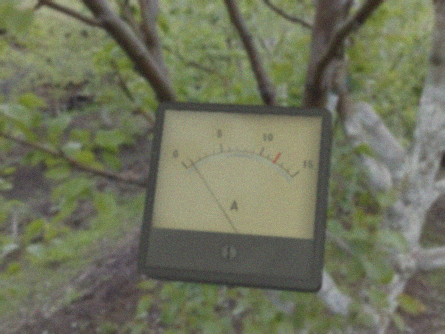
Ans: 1 A
